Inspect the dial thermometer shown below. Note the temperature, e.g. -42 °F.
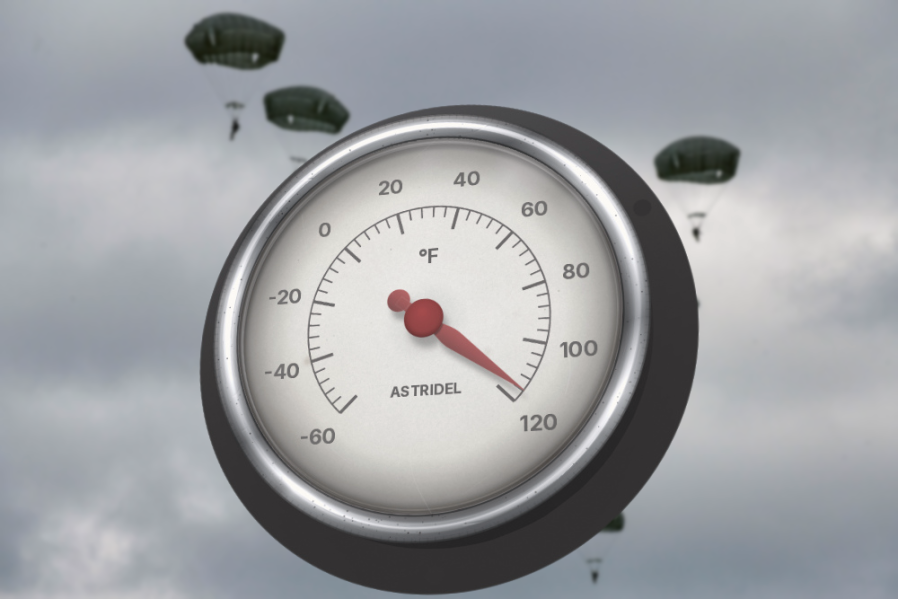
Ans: 116 °F
